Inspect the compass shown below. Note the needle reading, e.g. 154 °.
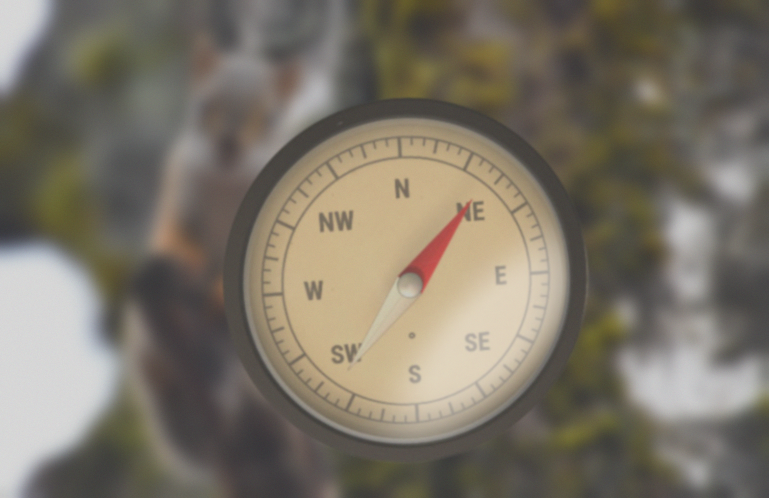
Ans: 40 °
